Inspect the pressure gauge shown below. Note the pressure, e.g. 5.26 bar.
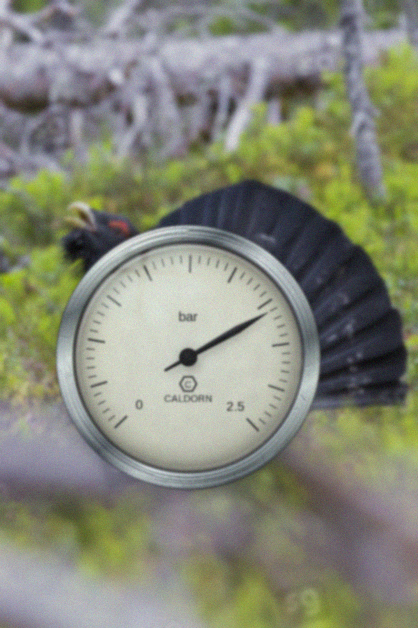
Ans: 1.8 bar
